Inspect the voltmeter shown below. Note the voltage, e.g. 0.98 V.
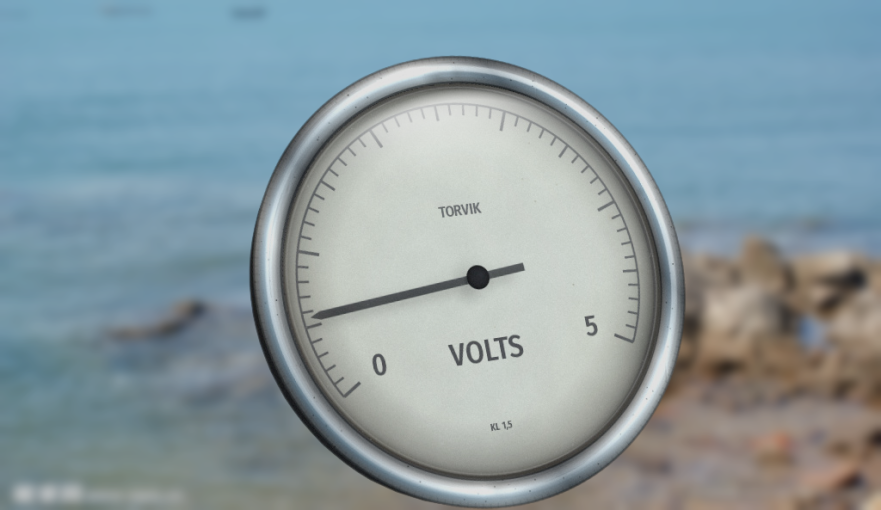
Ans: 0.55 V
